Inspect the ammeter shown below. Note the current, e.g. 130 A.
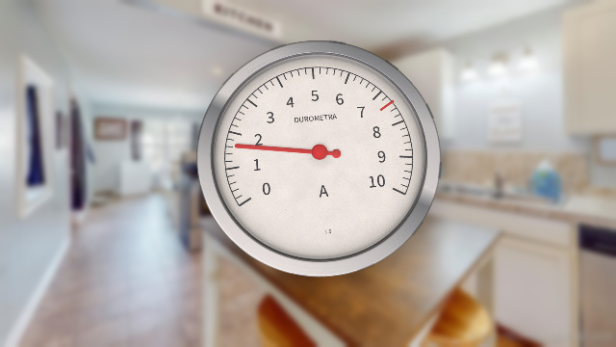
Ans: 1.6 A
